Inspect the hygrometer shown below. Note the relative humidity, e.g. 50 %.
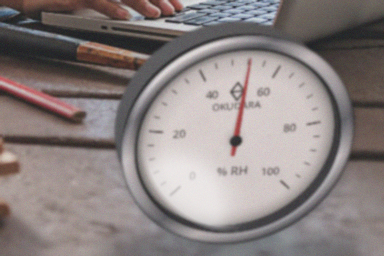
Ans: 52 %
